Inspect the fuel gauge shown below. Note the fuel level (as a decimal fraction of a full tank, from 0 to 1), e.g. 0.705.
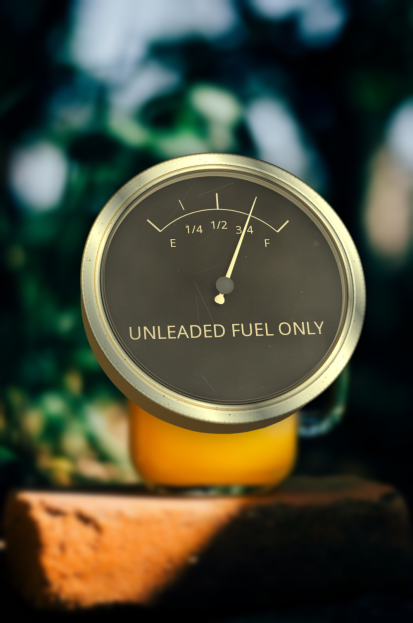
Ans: 0.75
